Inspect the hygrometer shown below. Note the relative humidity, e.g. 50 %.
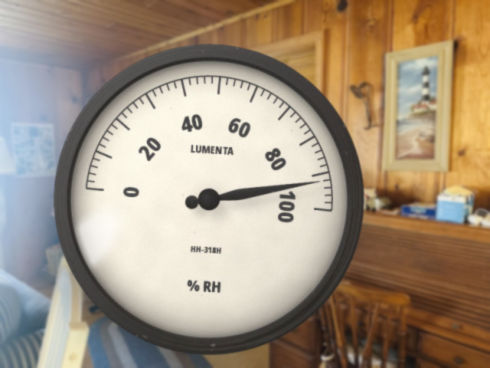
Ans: 92 %
